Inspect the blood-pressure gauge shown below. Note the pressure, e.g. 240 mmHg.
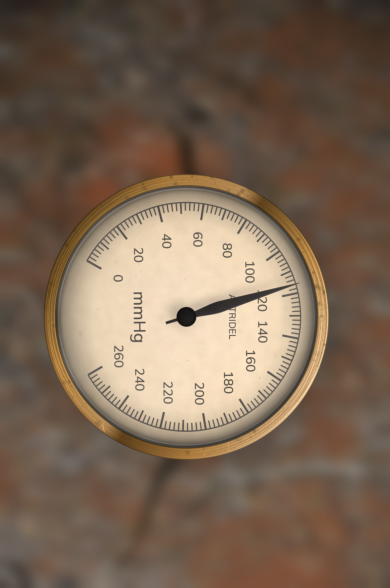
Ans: 116 mmHg
